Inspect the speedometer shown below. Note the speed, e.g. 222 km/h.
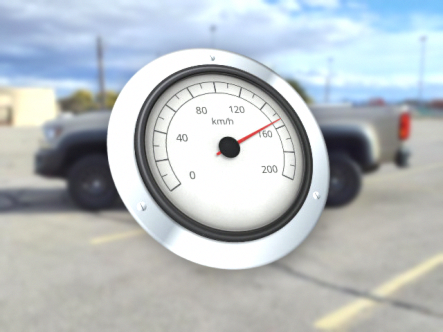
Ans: 155 km/h
